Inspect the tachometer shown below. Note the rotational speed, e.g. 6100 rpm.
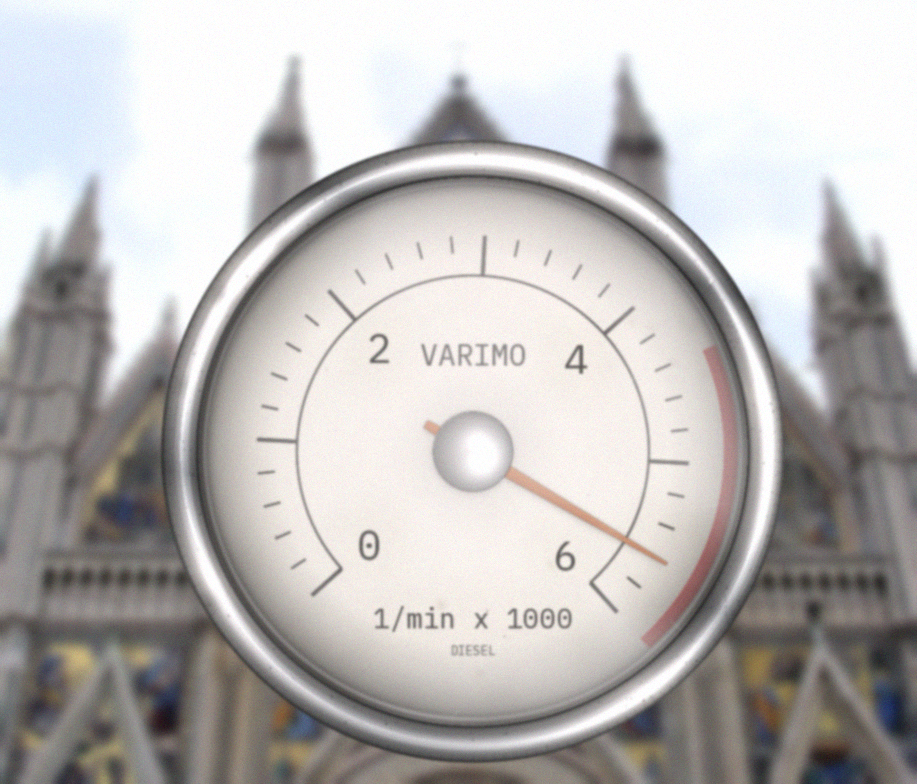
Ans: 5600 rpm
